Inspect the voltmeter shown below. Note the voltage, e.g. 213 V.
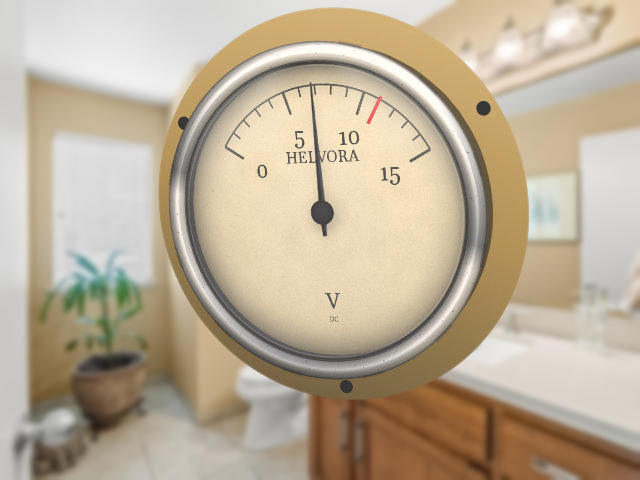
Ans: 7 V
